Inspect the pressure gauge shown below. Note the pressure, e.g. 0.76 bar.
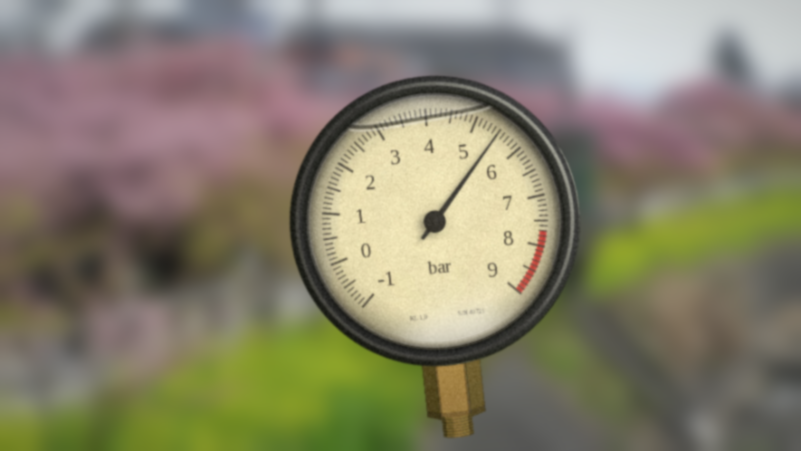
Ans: 5.5 bar
